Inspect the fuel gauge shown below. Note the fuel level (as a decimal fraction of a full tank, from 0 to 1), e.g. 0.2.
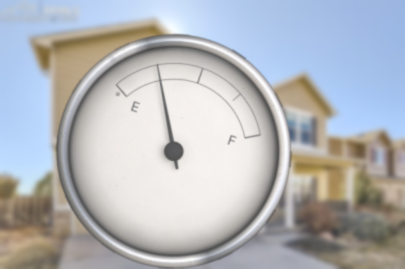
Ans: 0.25
